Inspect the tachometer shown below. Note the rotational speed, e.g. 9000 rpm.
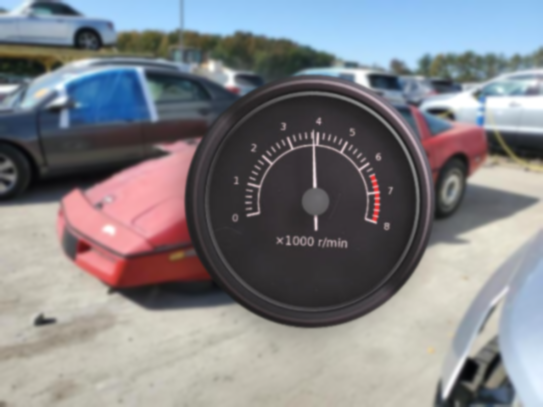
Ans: 3800 rpm
